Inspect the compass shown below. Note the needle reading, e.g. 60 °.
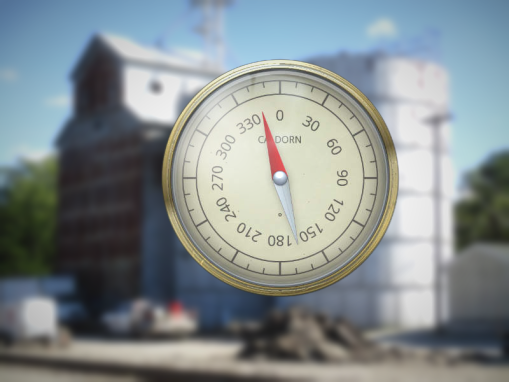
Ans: 345 °
